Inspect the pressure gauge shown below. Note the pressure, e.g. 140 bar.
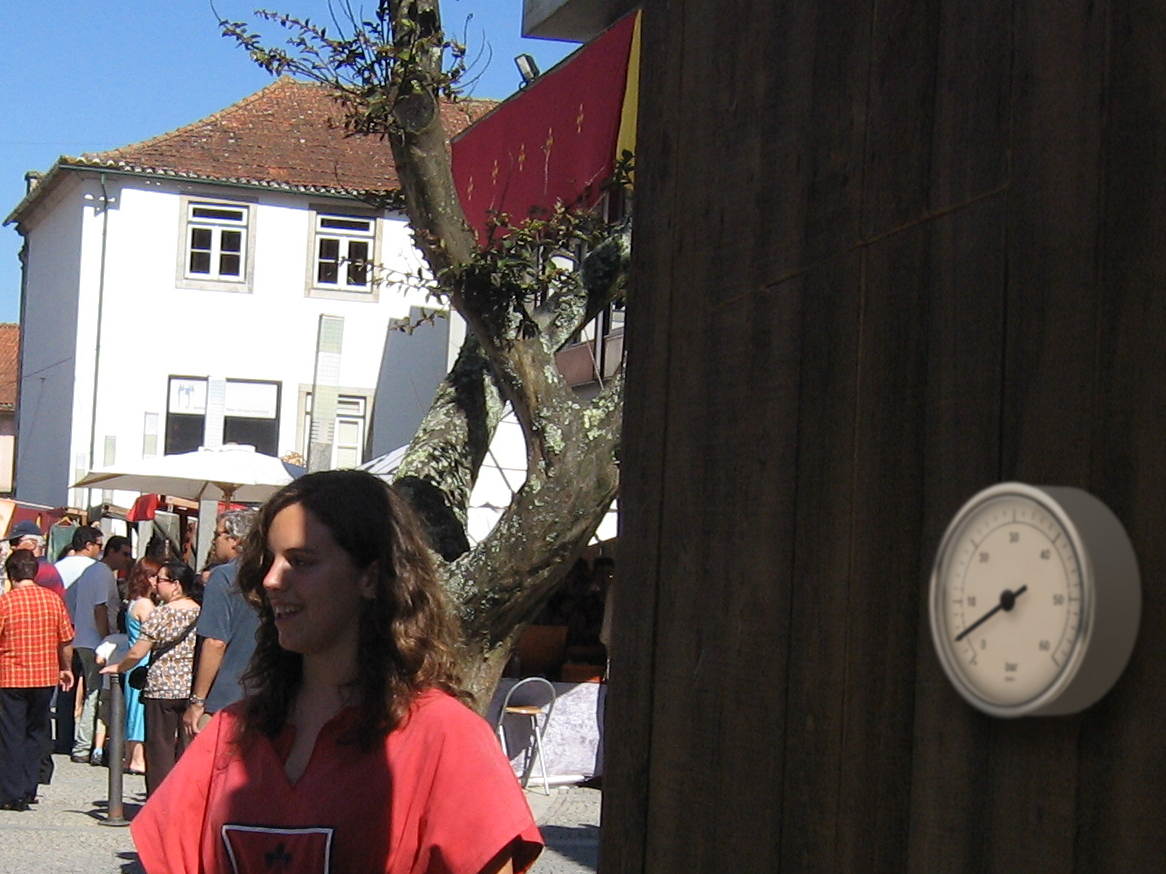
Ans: 4 bar
